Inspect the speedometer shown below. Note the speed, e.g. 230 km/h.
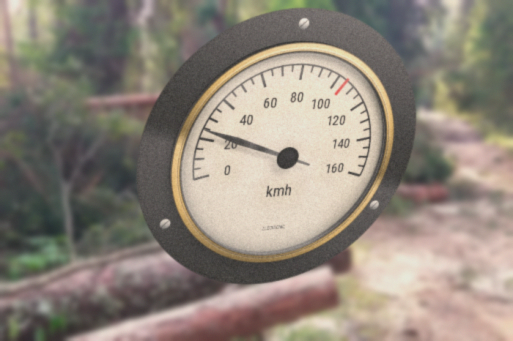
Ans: 25 km/h
